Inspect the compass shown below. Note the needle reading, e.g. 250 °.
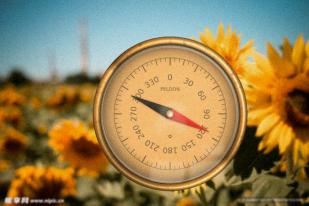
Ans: 115 °
